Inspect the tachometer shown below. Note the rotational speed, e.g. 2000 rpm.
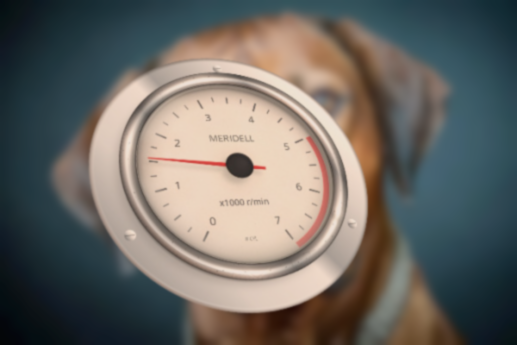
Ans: 1500 rpm
